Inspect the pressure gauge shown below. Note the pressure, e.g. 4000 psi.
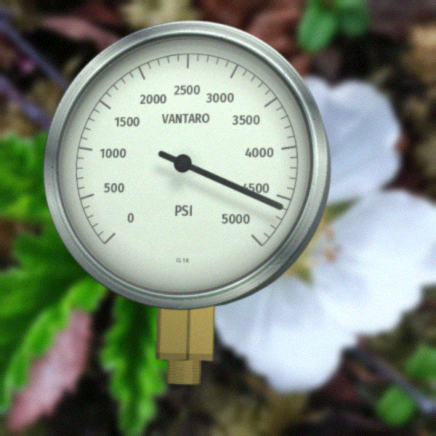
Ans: 4600 psi
